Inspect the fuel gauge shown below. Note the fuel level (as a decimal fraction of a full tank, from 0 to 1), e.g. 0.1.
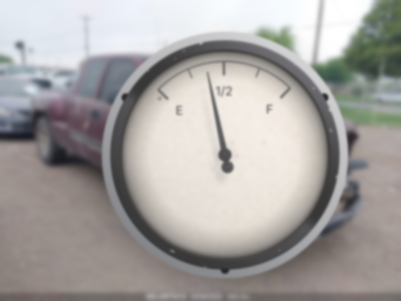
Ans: 0.375
